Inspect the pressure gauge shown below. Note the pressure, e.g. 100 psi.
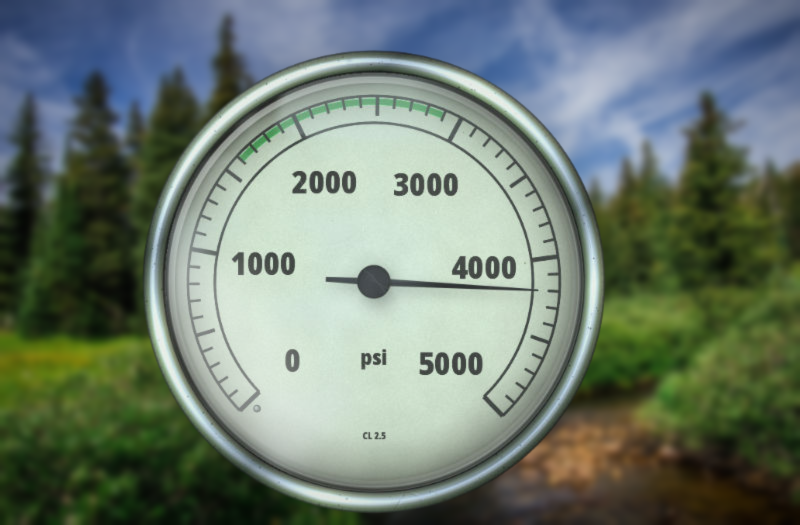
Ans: 4200 psi
